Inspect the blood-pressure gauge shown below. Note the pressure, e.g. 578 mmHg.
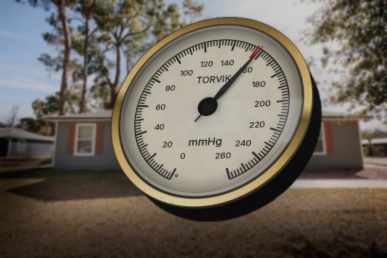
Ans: 160 mmHg
